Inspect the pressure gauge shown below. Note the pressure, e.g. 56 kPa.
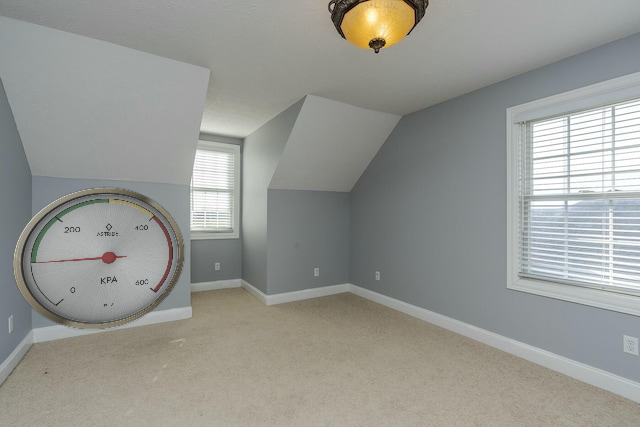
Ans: 100 kPa
